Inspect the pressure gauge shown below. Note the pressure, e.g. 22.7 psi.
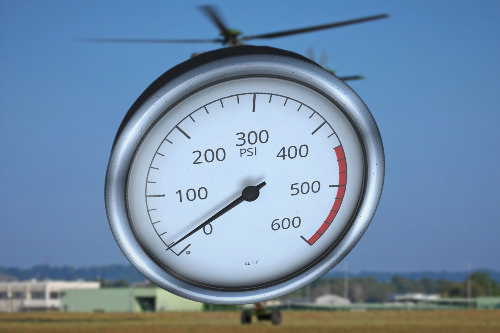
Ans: 20 psi
